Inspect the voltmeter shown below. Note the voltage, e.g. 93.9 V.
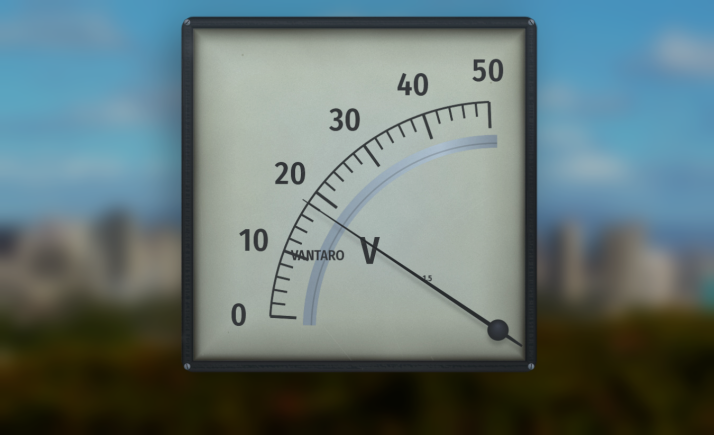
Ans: 18 V
